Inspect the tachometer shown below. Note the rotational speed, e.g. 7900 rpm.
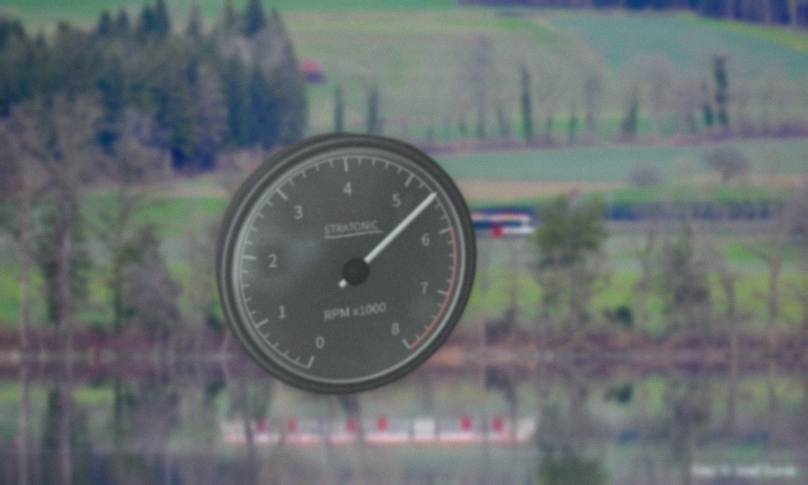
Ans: 5400 rpm
